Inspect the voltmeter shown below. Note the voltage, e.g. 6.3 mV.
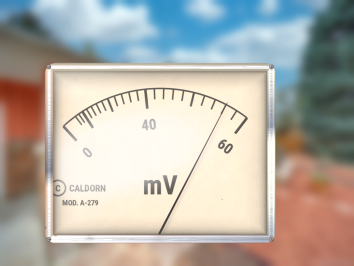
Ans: 56 mV
